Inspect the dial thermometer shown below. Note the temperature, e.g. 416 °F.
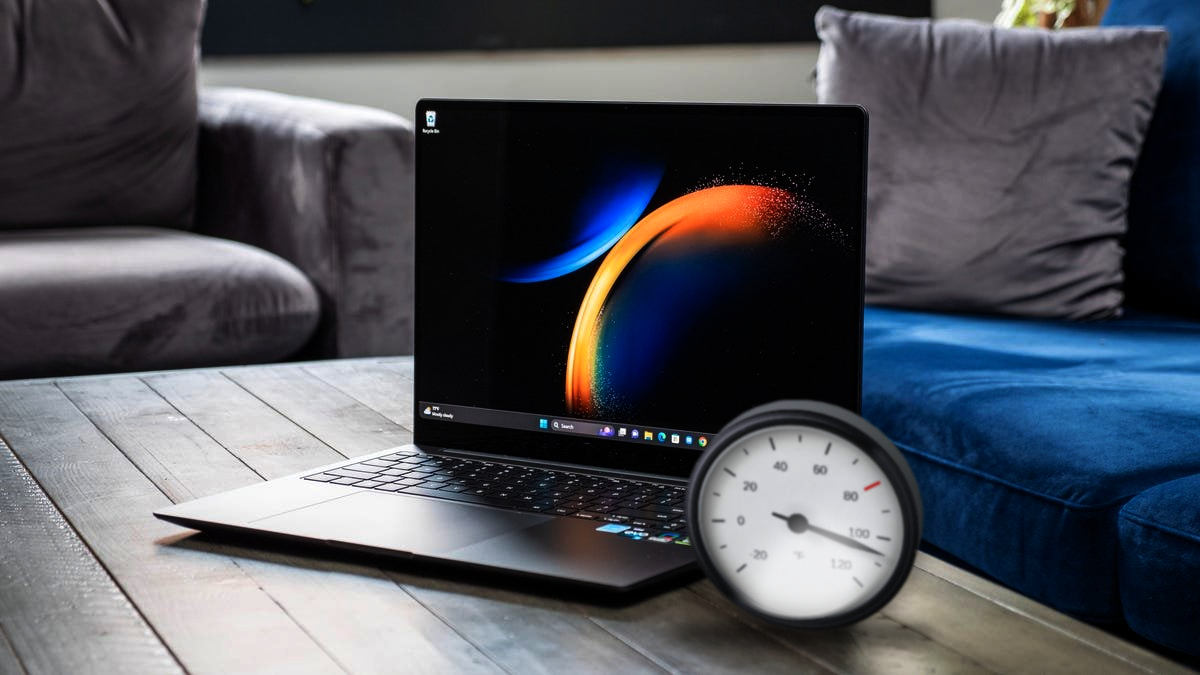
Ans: 105 °F
